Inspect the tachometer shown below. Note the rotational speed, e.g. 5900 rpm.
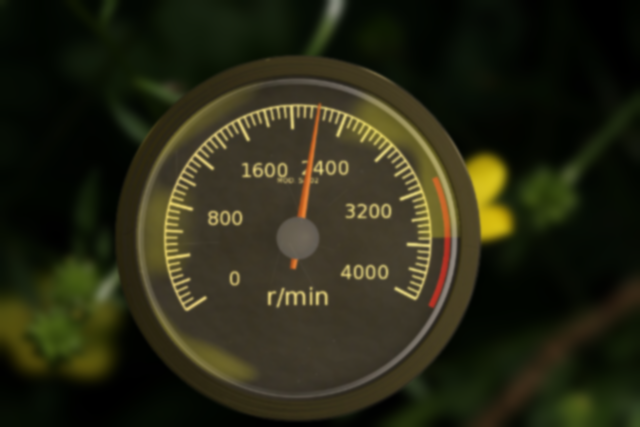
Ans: 2200 rpm
